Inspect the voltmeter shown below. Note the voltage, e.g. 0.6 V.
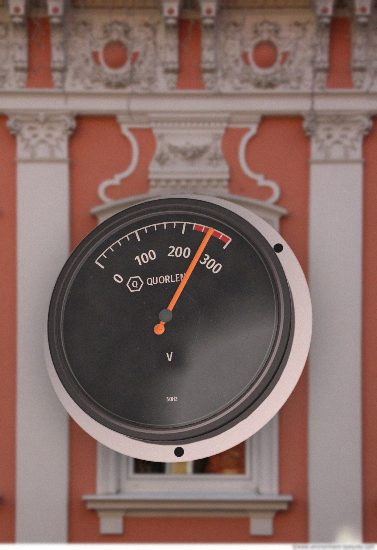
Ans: 260 V
